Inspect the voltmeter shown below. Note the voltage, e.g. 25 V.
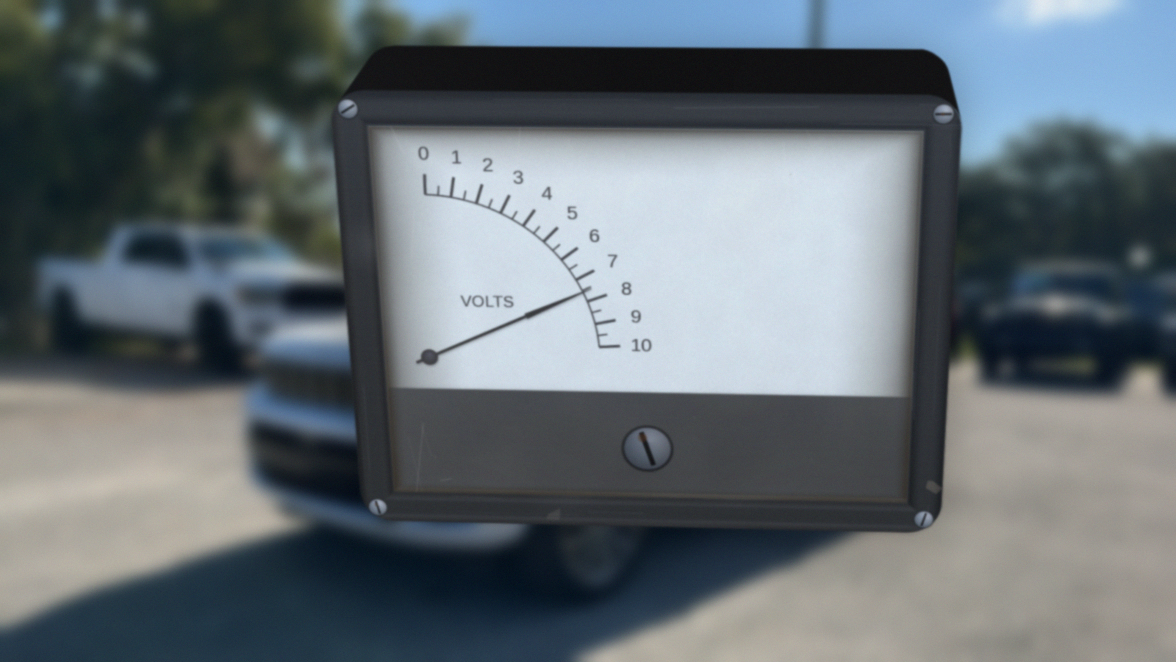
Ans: 7.5 V
